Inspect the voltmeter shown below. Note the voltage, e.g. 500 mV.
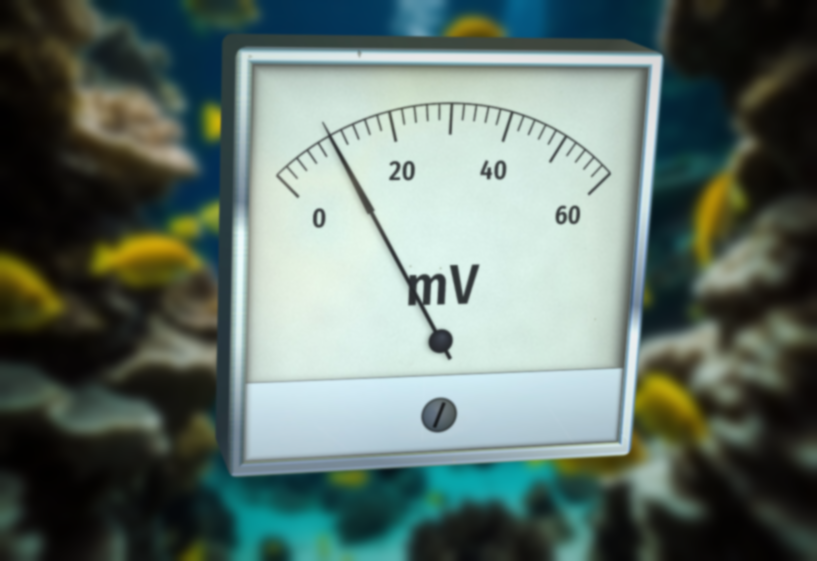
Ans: 10 mV
